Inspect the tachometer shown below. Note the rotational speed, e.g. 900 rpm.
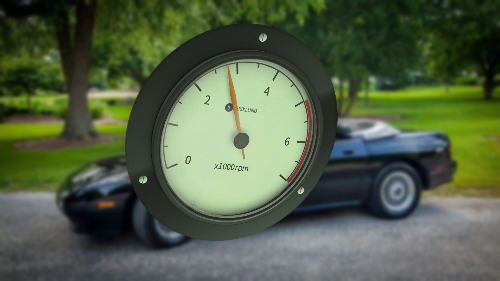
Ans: 2750 rpm
